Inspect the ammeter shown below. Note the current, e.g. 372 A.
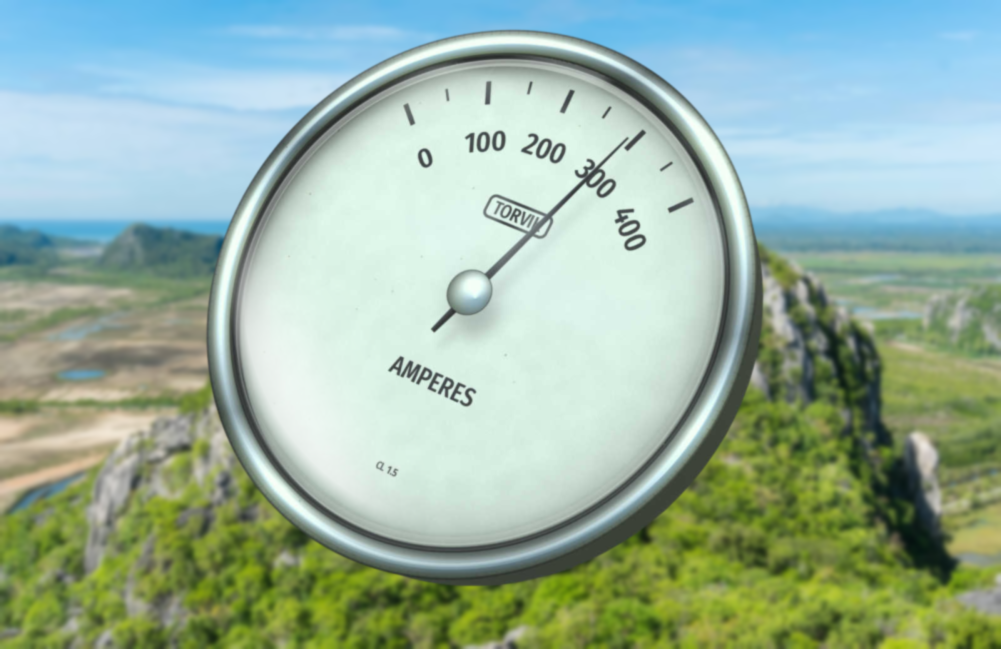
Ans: 300 A
